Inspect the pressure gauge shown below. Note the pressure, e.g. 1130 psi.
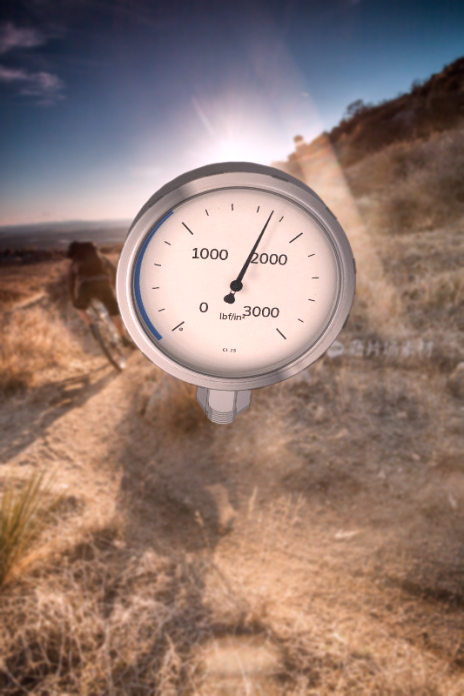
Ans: 1700 psi
